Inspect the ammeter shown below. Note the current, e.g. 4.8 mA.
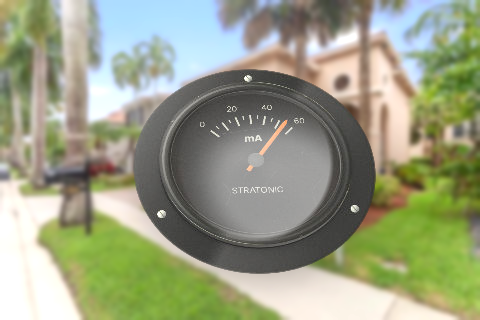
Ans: 55 mA
